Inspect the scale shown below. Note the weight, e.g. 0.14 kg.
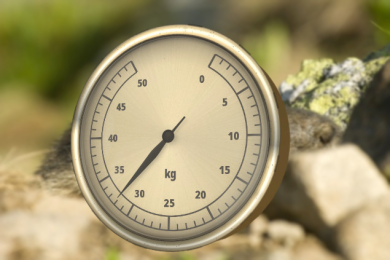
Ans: 32 kg
